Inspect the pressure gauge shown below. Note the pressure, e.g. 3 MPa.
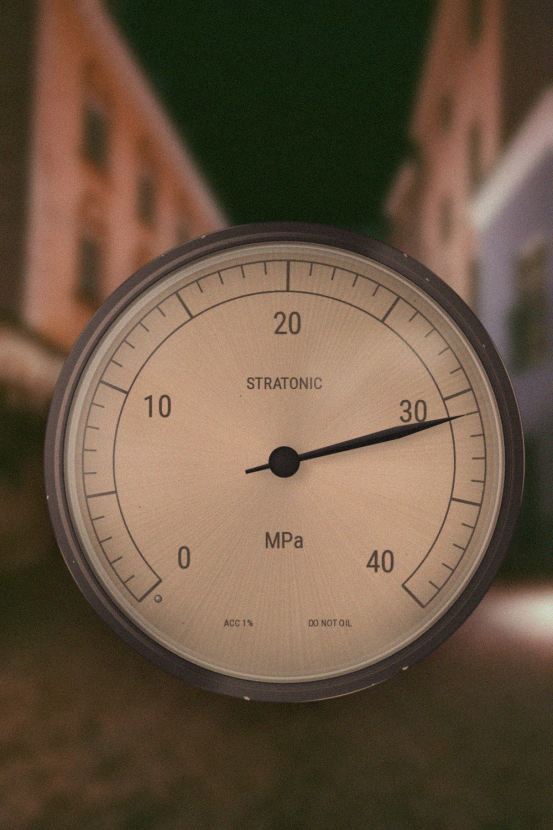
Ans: 31 MPa
